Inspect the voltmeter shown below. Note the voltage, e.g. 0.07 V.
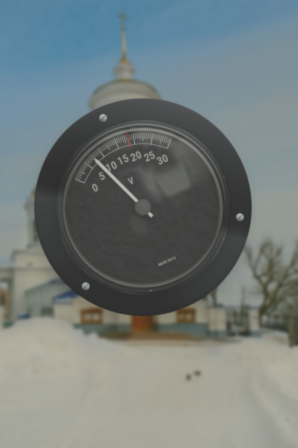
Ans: 7.5 V
